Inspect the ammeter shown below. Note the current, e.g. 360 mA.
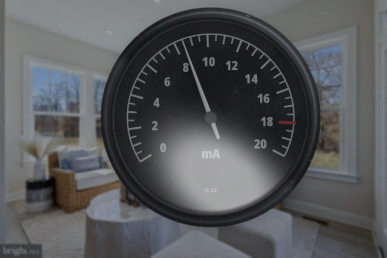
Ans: 8.5 mA
